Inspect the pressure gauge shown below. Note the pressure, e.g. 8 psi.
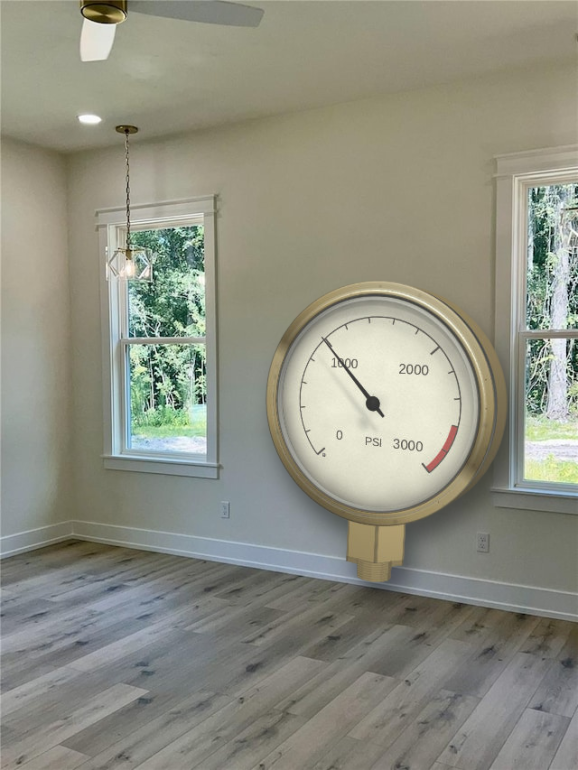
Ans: 1000 psi
